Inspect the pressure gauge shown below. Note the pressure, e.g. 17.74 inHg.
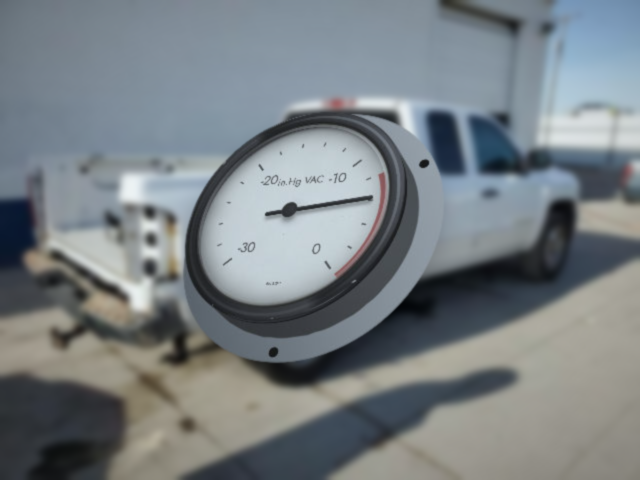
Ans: -6 inHg
